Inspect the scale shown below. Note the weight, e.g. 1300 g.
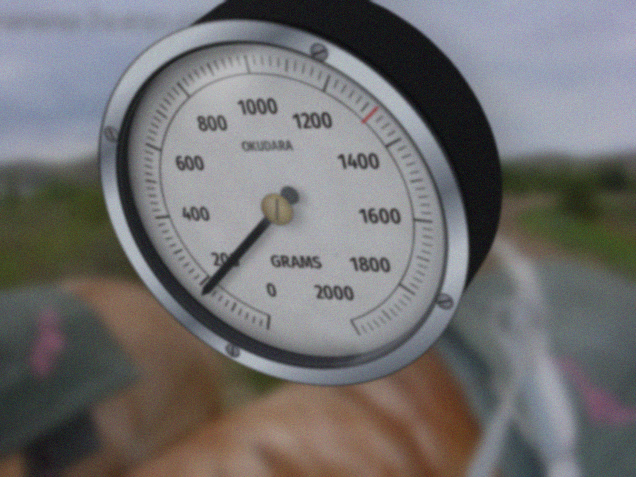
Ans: 180 g
